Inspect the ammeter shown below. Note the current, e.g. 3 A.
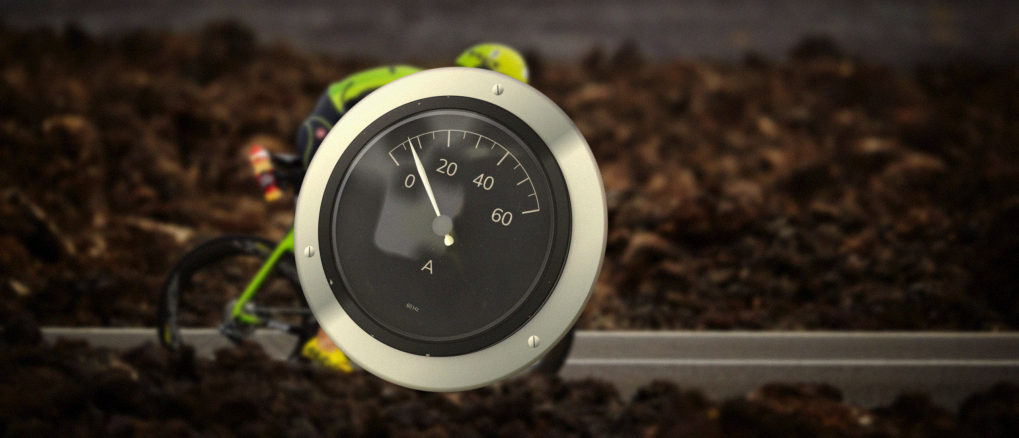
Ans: 7.5 A
